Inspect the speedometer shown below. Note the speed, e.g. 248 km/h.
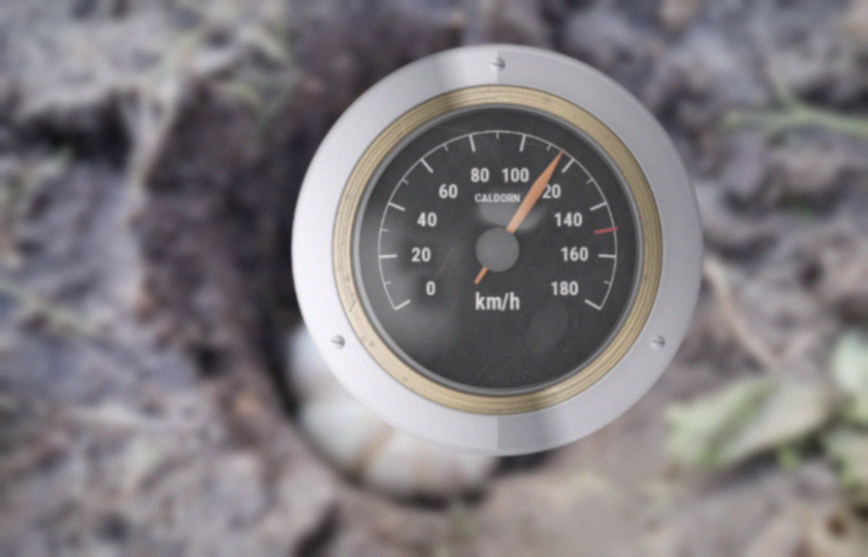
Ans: 115 km/h
